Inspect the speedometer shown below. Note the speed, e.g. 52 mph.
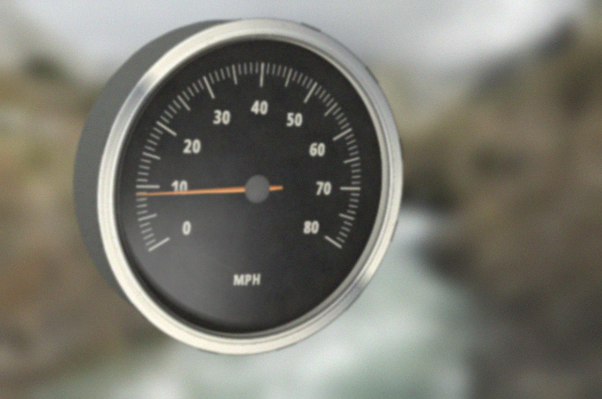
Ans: 9 mph
